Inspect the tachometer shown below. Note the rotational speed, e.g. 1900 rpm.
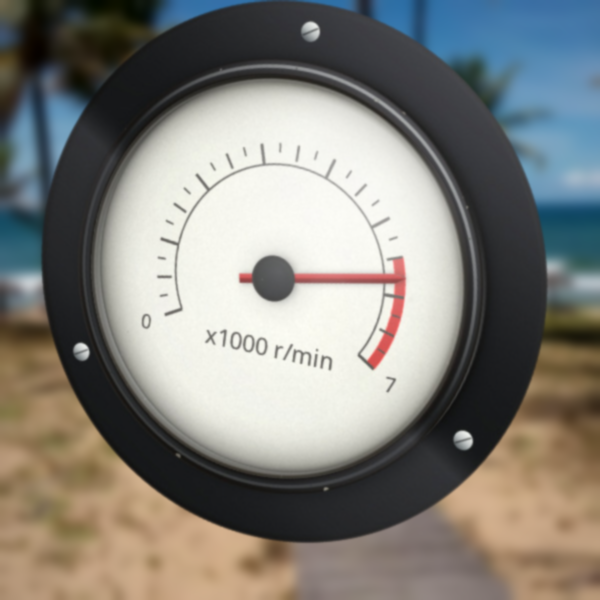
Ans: 5750 rpm
